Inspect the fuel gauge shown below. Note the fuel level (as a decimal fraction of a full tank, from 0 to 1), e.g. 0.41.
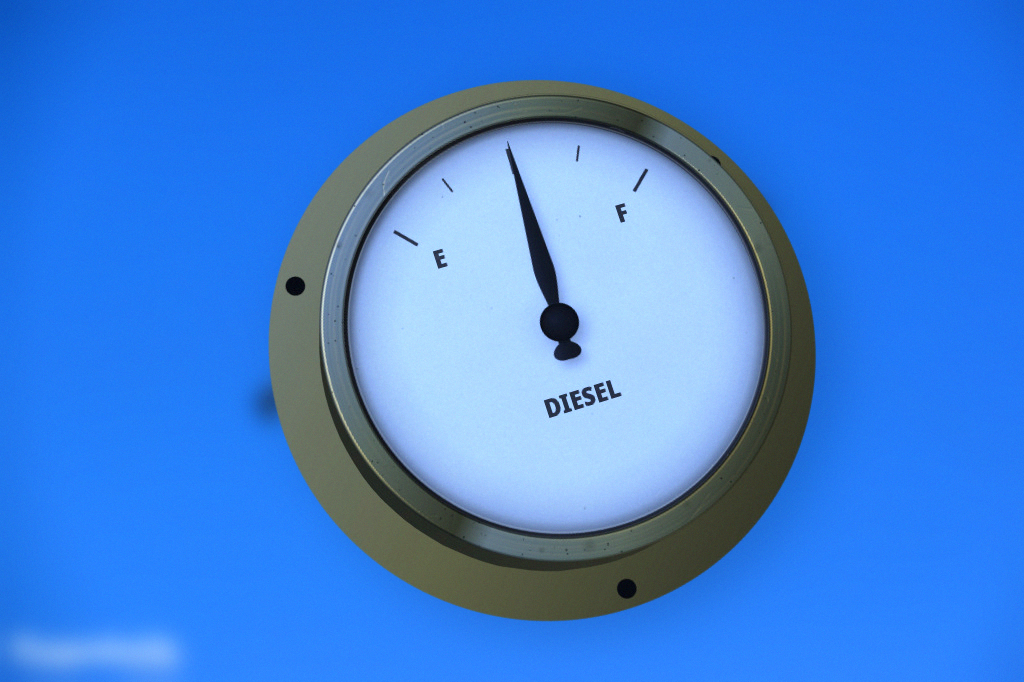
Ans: 0.5
